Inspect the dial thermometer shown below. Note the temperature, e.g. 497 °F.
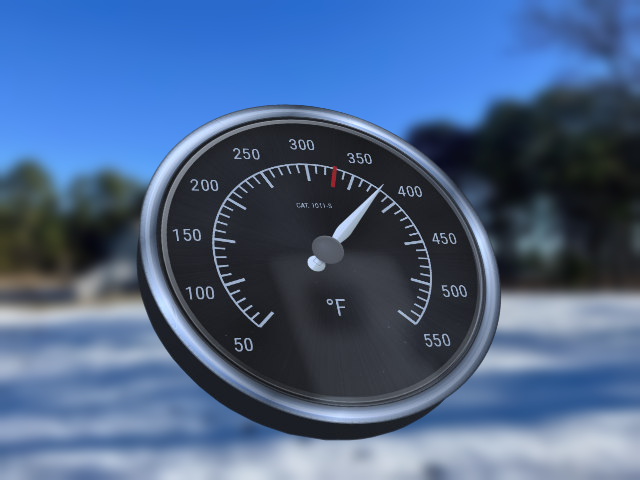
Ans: 380 °F
